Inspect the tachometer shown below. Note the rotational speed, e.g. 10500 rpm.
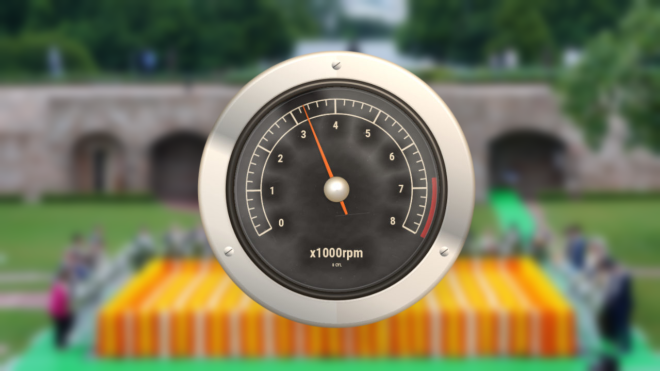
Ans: 3300 rpm
